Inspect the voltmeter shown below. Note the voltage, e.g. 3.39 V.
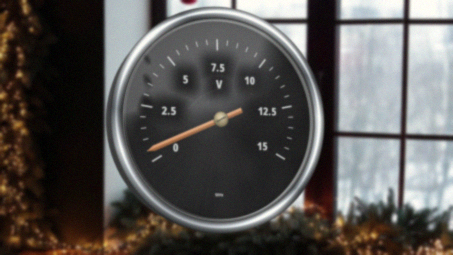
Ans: 0.5 V
